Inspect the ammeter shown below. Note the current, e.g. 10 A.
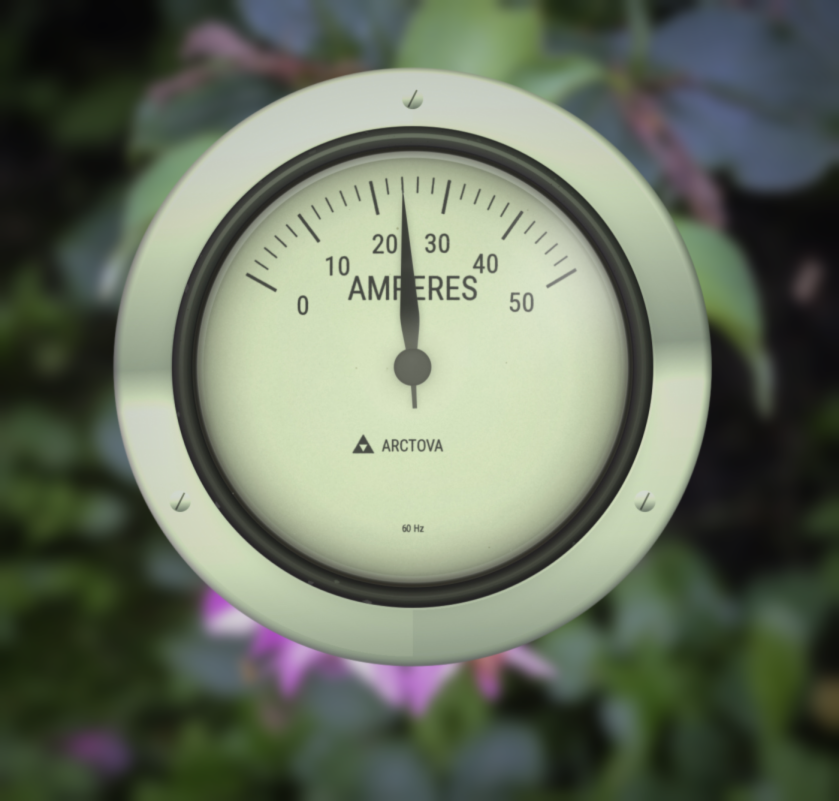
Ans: 24 A
